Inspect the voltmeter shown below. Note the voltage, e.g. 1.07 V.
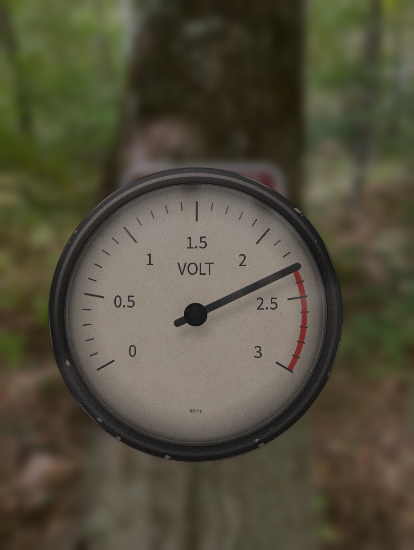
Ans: 2.3 V
